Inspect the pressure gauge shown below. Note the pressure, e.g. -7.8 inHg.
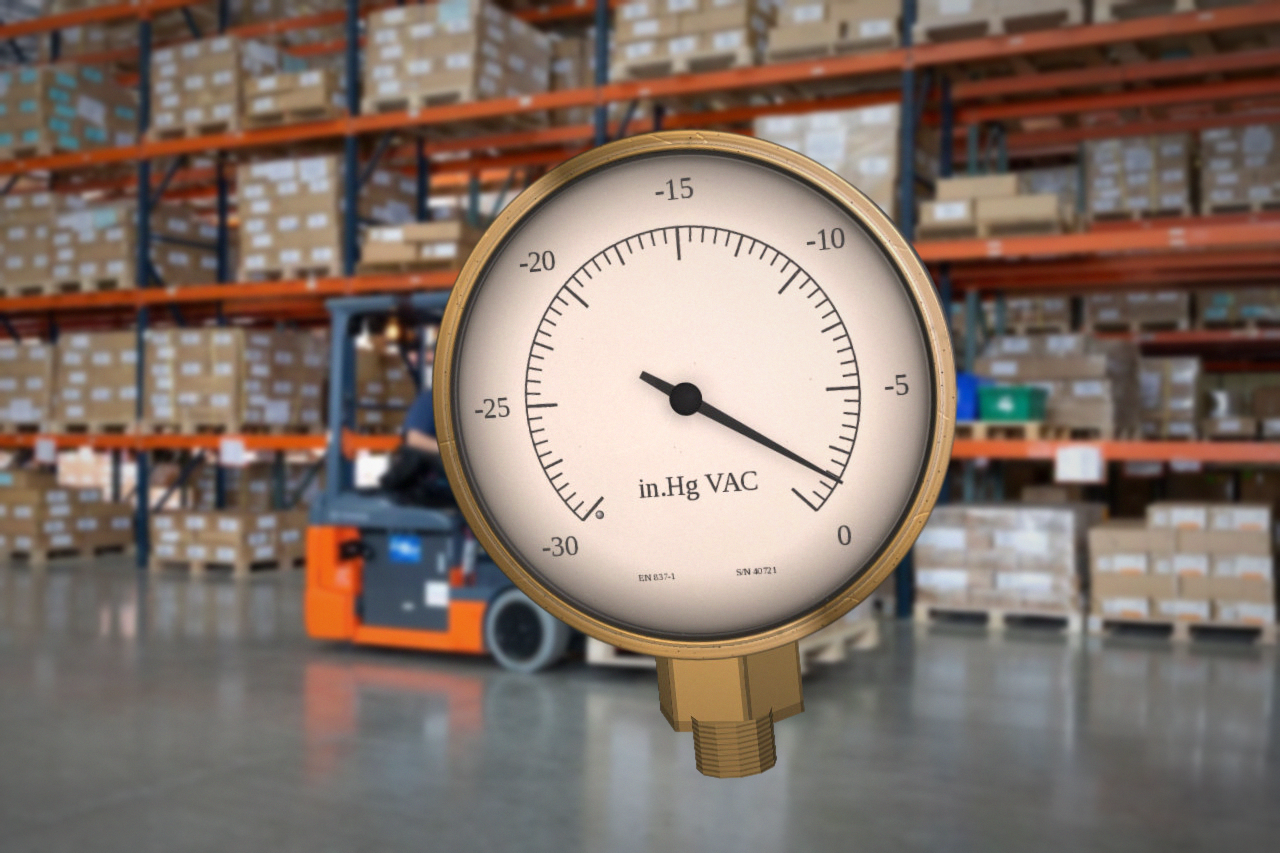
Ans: -1.5 inHg
